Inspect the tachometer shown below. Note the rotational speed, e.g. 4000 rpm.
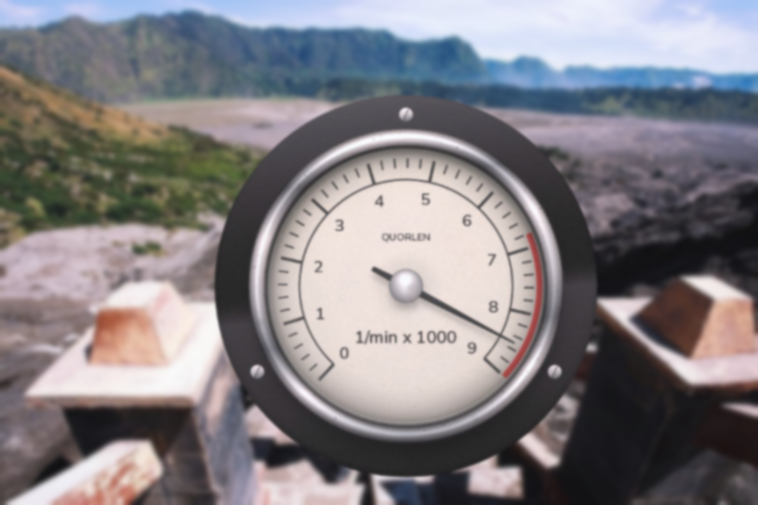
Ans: 8500 rpm
